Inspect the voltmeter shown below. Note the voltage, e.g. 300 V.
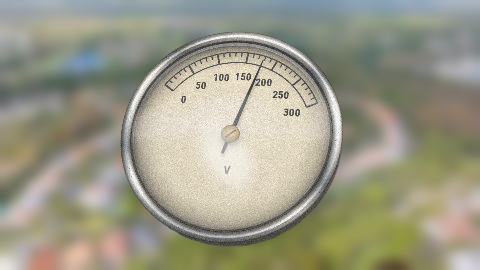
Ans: 180 V
